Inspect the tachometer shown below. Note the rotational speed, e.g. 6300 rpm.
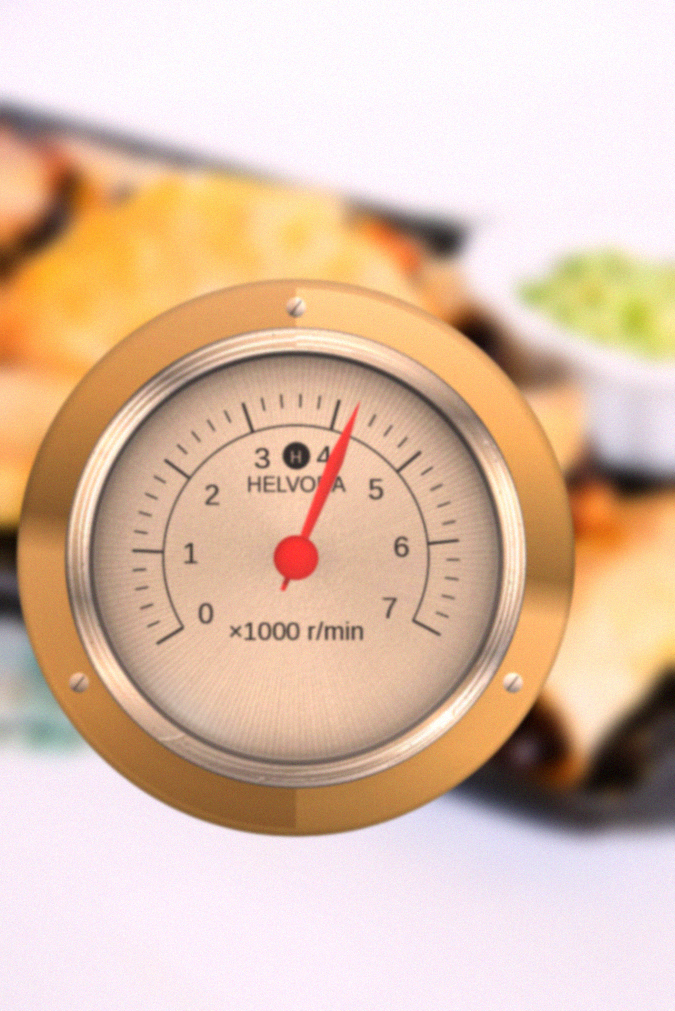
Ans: 4200 rpm
